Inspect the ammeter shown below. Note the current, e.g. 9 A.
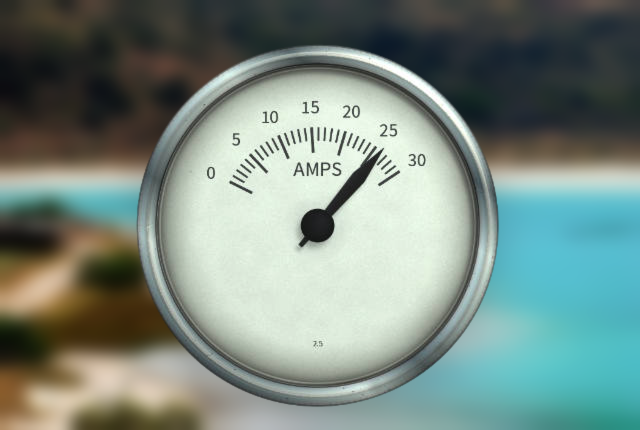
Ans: 26 A
